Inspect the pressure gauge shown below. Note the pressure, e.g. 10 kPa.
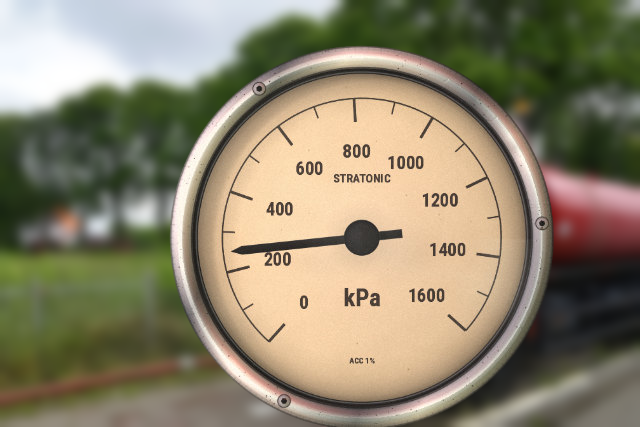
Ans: 250 kPa
